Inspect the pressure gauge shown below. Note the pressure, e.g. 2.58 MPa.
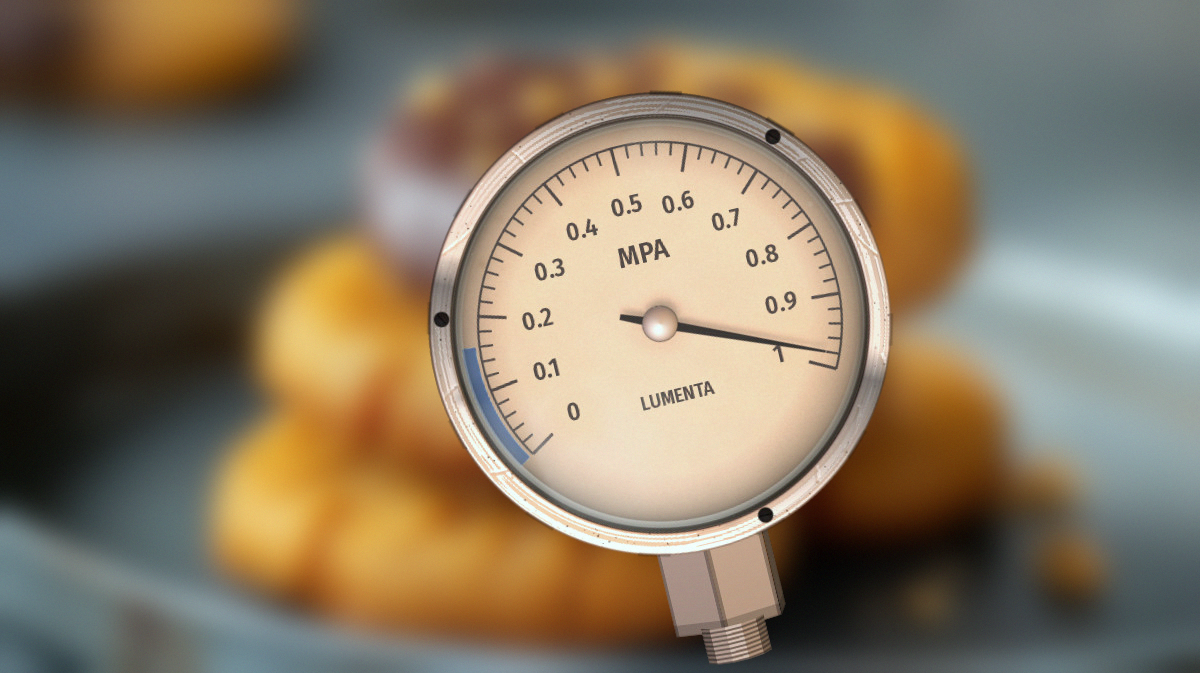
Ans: 0.98 MPa
